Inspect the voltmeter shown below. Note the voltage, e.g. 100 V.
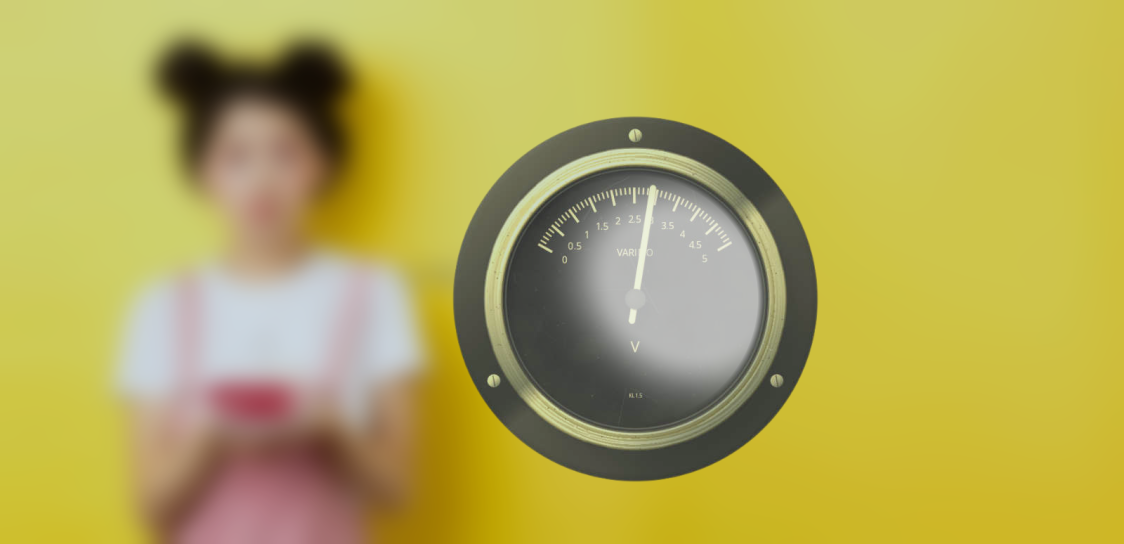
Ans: 2.9 V
